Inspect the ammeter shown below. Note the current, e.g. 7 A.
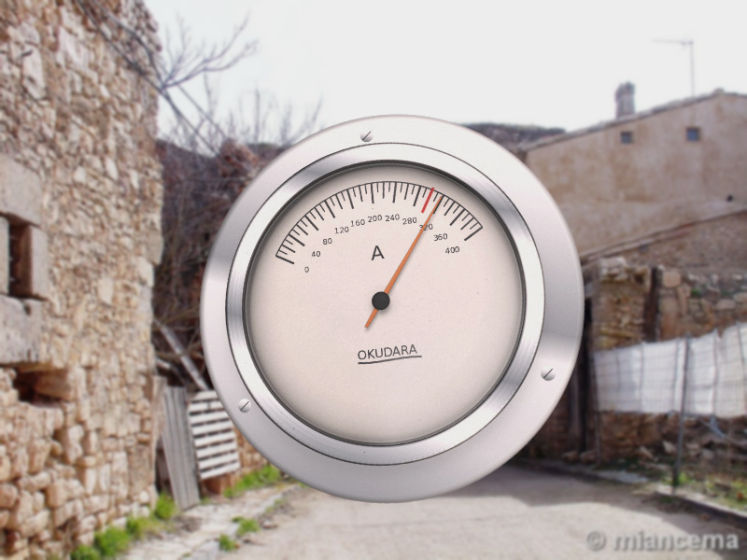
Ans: 320 A
